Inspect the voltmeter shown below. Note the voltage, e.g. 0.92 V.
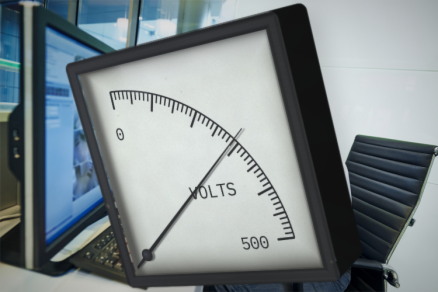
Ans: 290 V
